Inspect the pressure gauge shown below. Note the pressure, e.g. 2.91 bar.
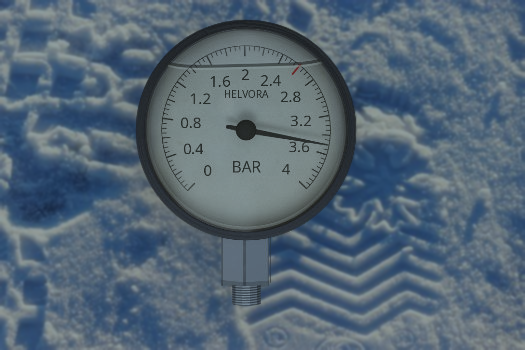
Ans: 3.5 bar
